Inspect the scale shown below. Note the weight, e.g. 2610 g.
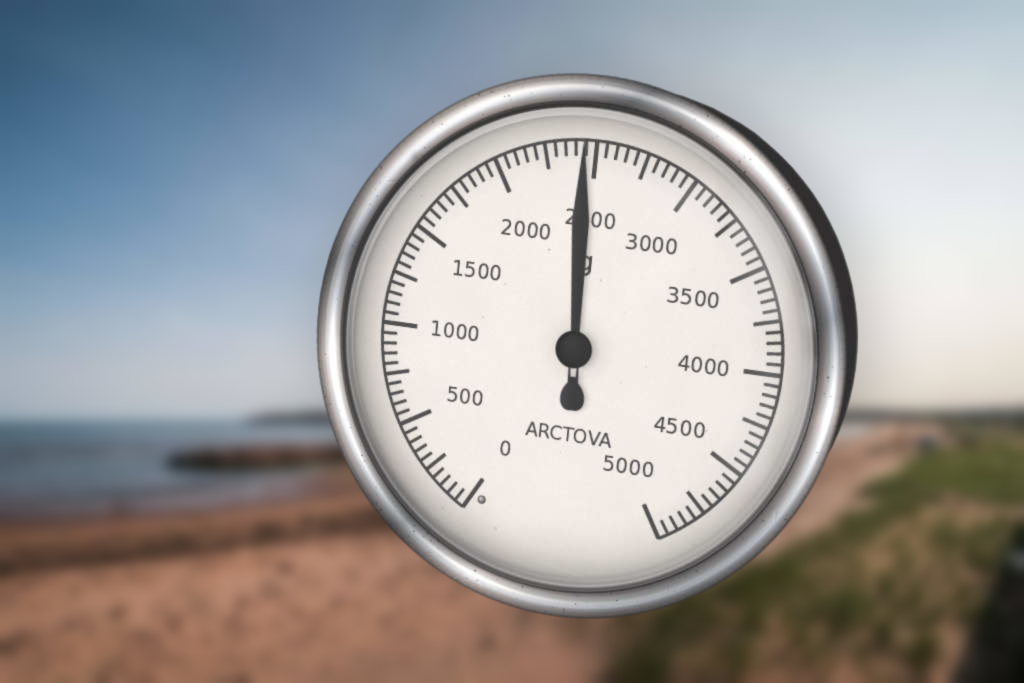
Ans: 2450 g
